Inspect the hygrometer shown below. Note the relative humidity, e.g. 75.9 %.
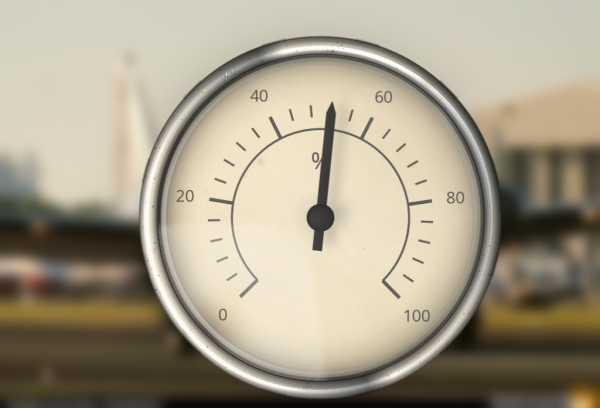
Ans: 52 %
